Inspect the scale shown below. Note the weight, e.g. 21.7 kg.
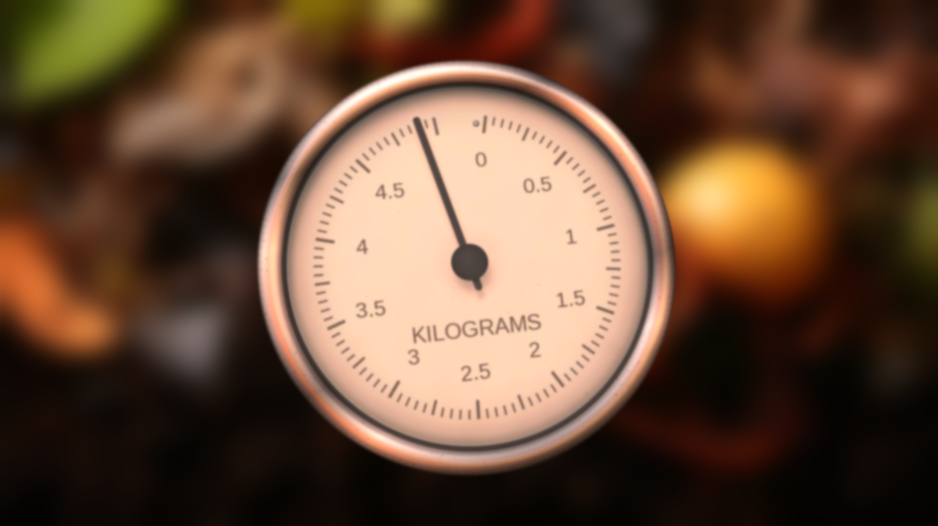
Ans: 4.9 kg
